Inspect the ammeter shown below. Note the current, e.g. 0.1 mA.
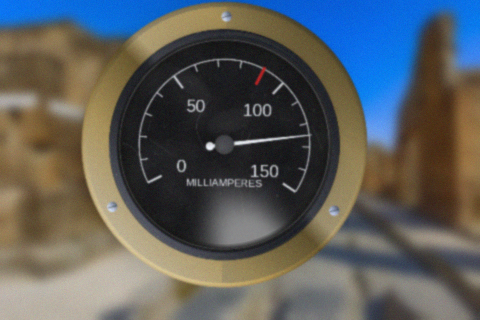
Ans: 125 mA
